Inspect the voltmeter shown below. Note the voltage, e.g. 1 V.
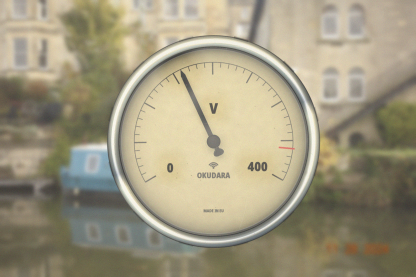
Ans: 160 V
